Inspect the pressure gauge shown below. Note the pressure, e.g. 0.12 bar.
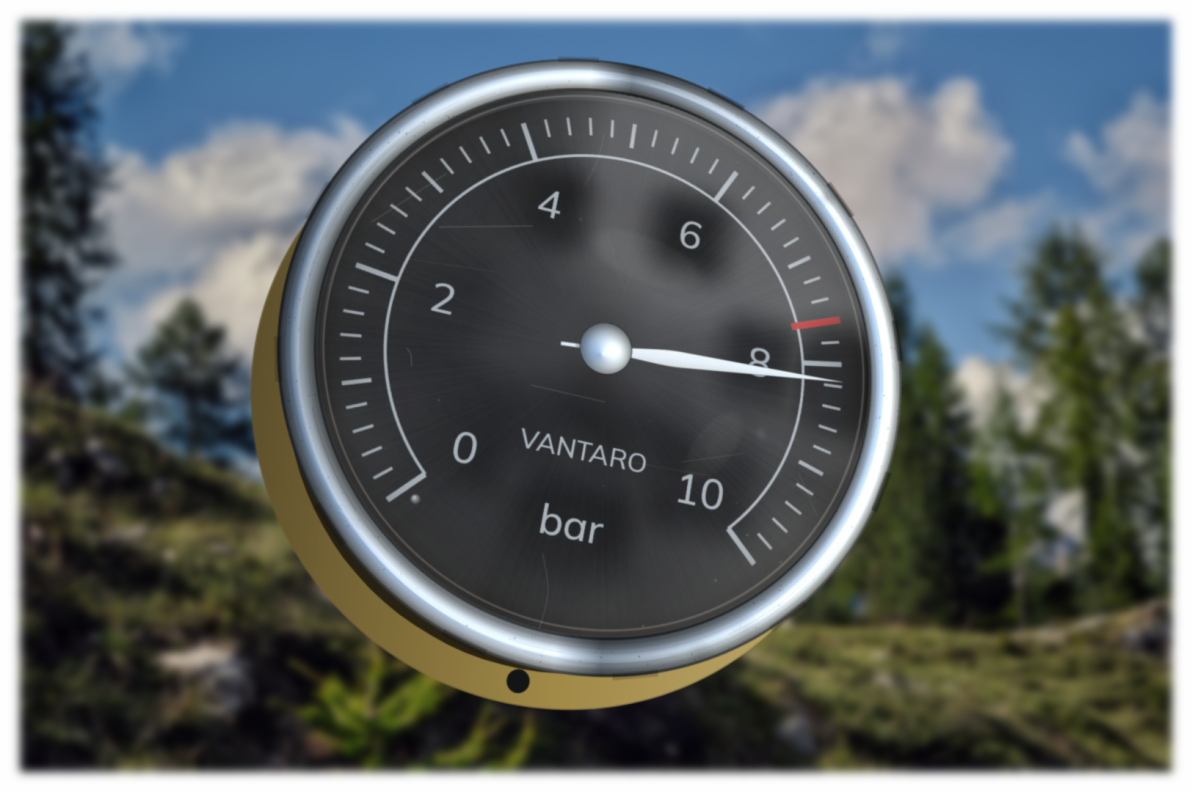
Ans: 8.2 bar
